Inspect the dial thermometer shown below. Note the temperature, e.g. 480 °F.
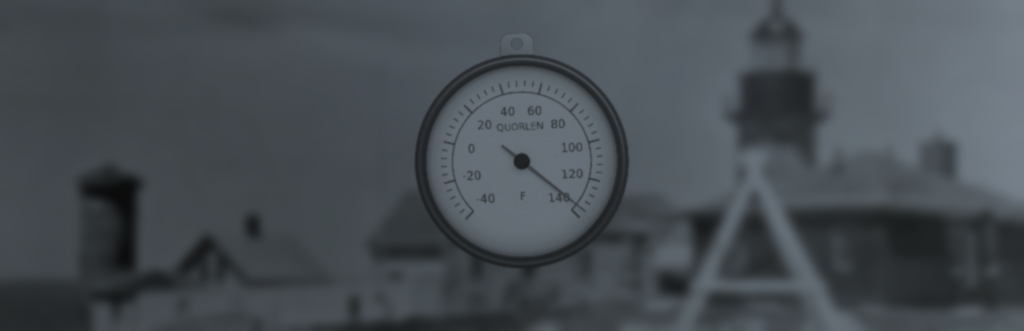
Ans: 136 °F
